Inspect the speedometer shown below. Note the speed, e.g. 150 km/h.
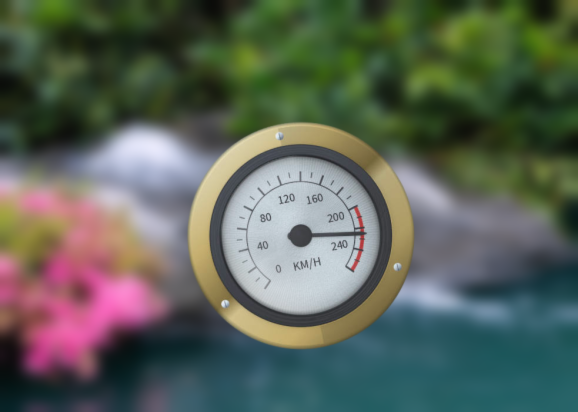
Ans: 225 km/h
